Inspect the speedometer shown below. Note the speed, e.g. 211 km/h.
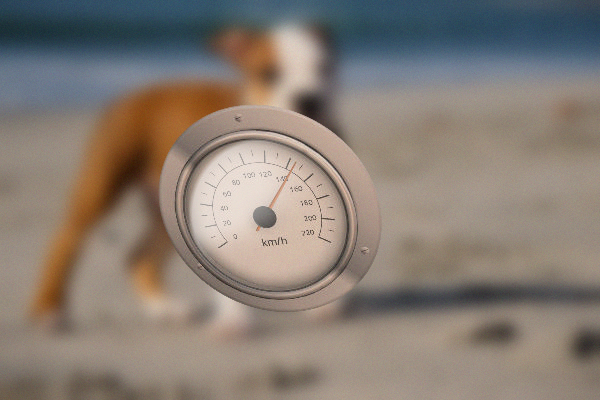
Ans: 145 km/h
